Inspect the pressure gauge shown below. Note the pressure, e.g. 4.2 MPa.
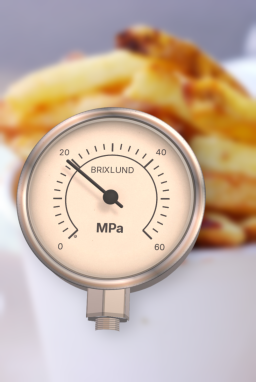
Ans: 19 MPa
